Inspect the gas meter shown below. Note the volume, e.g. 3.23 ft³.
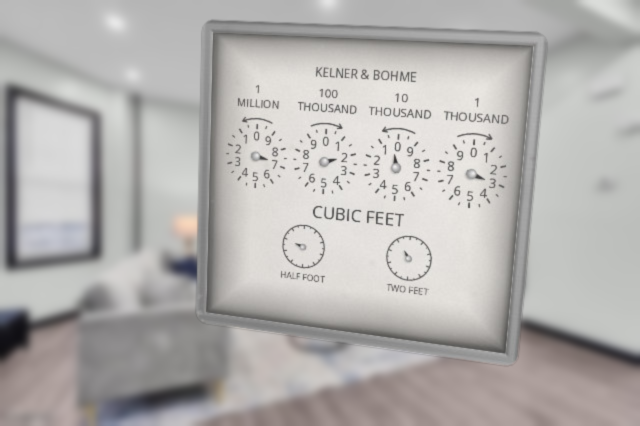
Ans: 720300 ft³
